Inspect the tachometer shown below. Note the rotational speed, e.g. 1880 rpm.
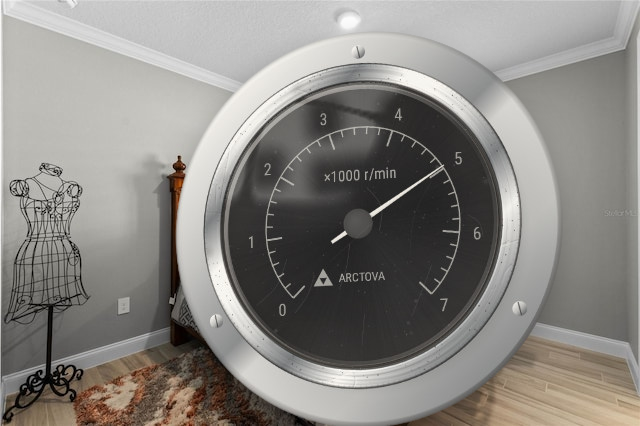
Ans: 5000 rpm
